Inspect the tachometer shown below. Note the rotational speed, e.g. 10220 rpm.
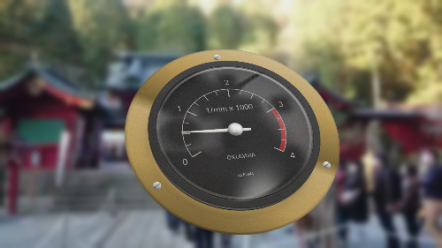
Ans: 500 rpm
